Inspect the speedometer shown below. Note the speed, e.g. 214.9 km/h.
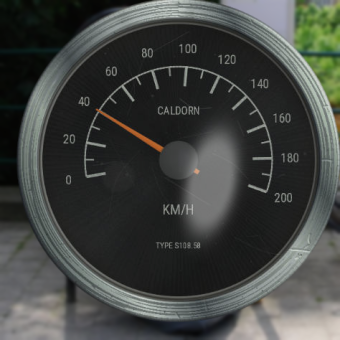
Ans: 40 km/h
